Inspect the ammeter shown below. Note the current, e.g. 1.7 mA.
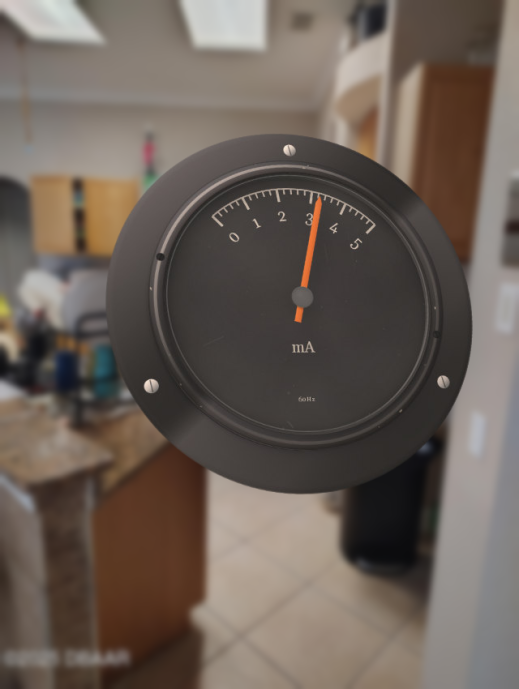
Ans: 3.2 mA
